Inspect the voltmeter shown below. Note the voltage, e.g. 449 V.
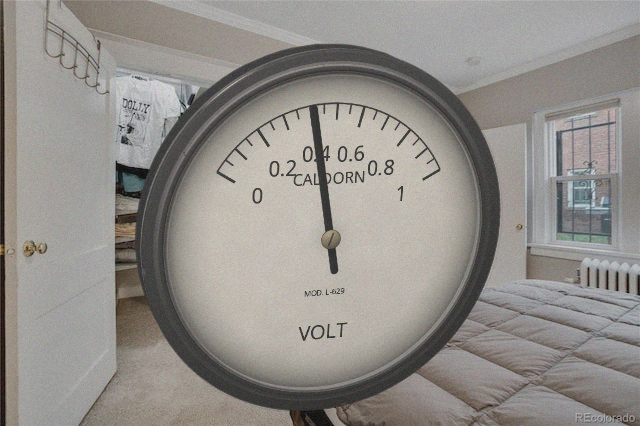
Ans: 0.4 V
